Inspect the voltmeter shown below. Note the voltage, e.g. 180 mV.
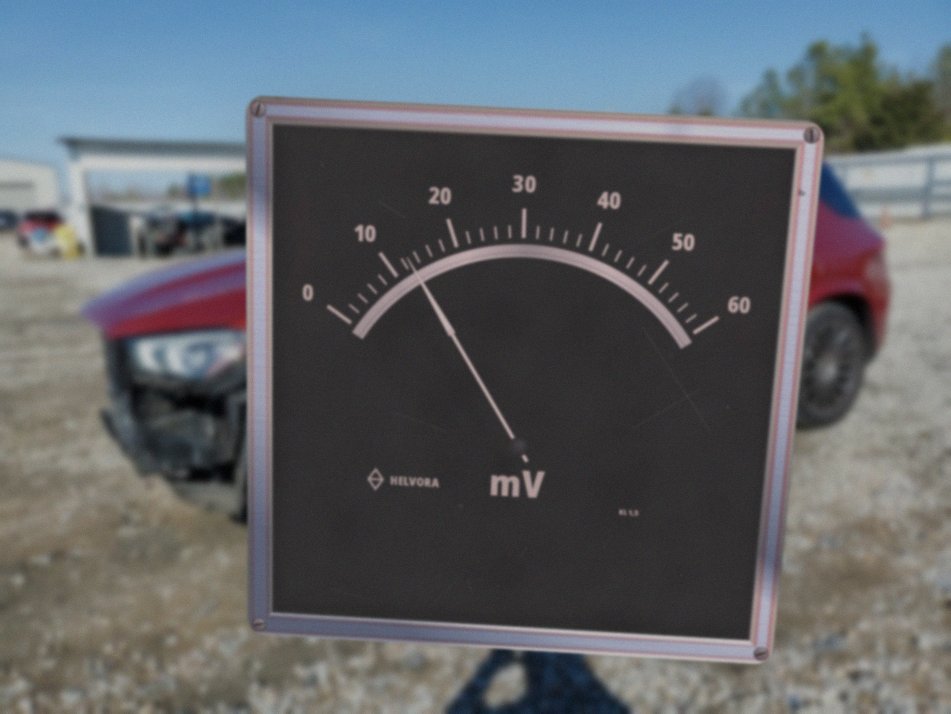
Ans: 13 mV
